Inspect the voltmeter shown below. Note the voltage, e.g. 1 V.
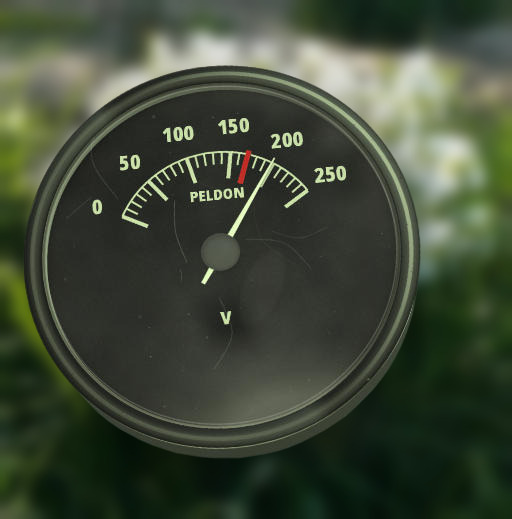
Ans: 200 V
